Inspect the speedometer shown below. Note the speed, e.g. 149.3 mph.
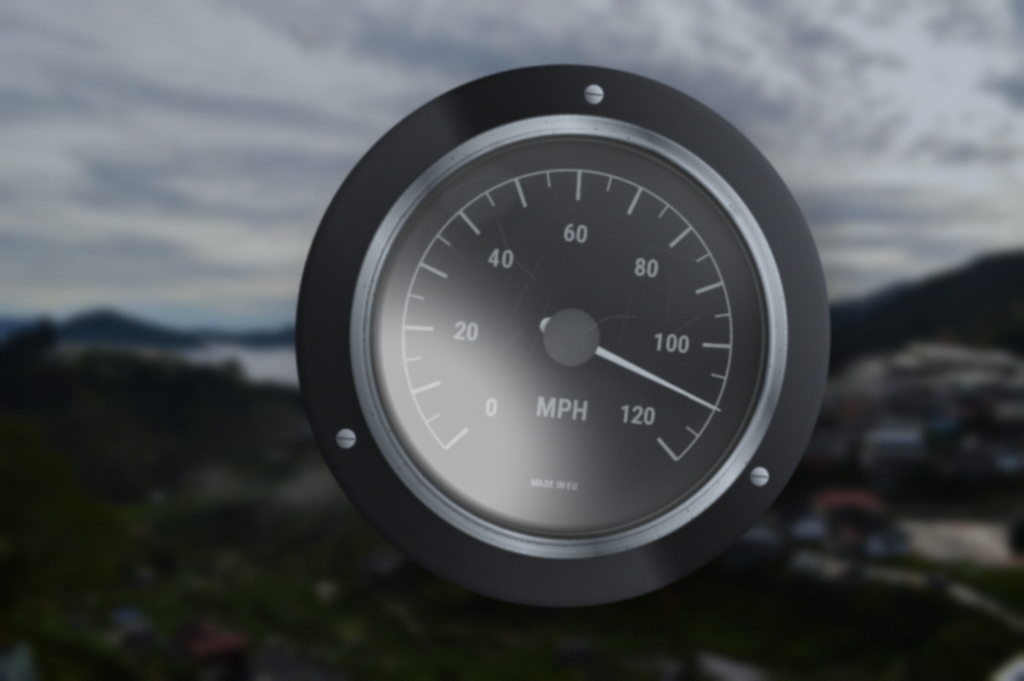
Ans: 110 mph
